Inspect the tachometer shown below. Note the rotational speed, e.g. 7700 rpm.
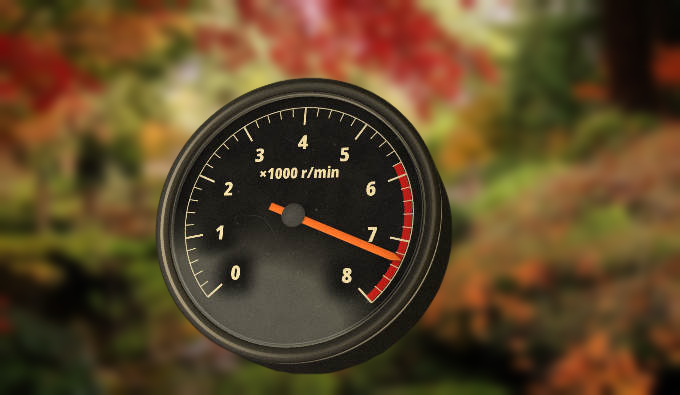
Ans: 7300 rpm
